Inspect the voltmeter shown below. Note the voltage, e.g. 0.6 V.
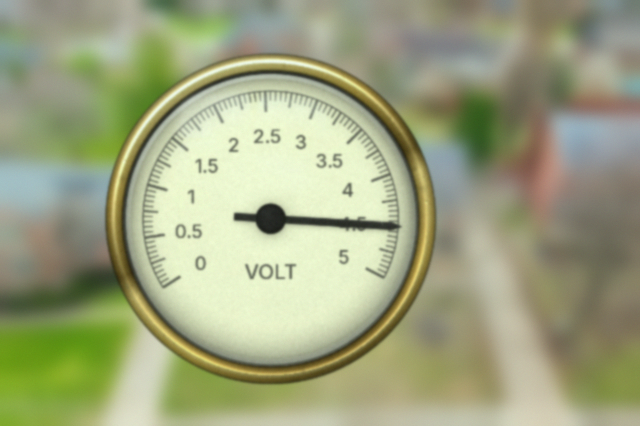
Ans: 4.5 V
